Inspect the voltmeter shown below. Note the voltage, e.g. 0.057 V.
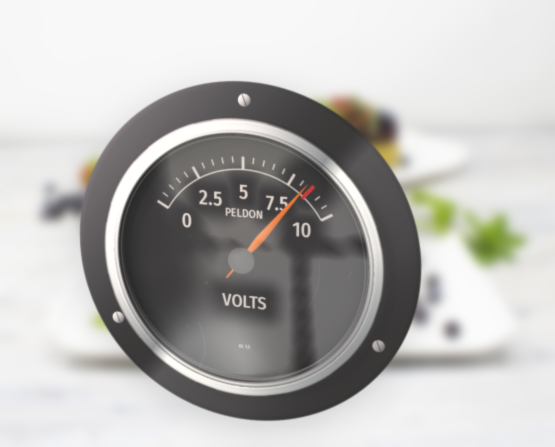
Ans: 8.25 V
